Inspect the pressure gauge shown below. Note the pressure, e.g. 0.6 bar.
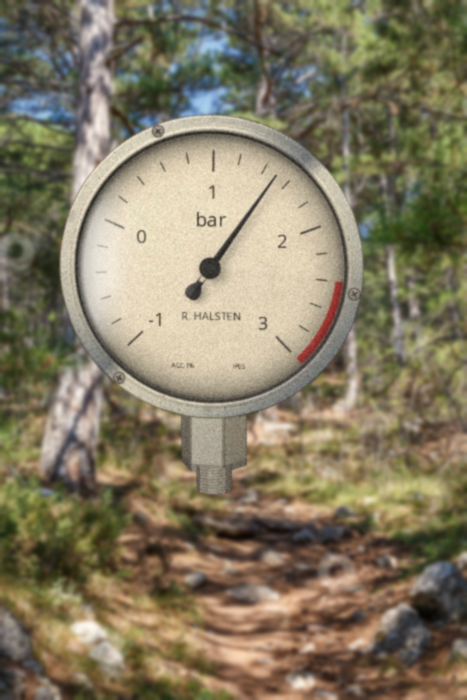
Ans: 1.5 bar
